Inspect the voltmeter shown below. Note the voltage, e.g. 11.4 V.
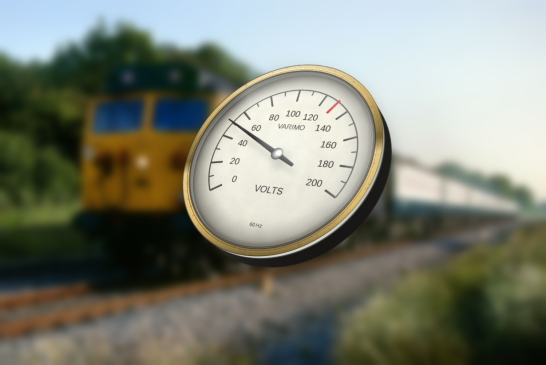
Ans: 50 V
